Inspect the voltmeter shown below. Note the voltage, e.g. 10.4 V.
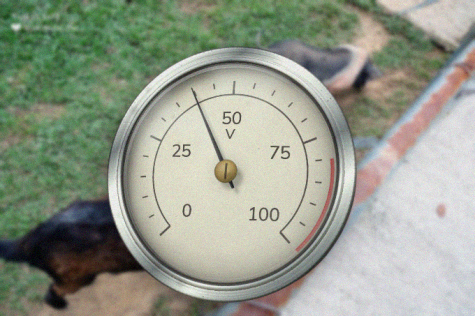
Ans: 40 V
